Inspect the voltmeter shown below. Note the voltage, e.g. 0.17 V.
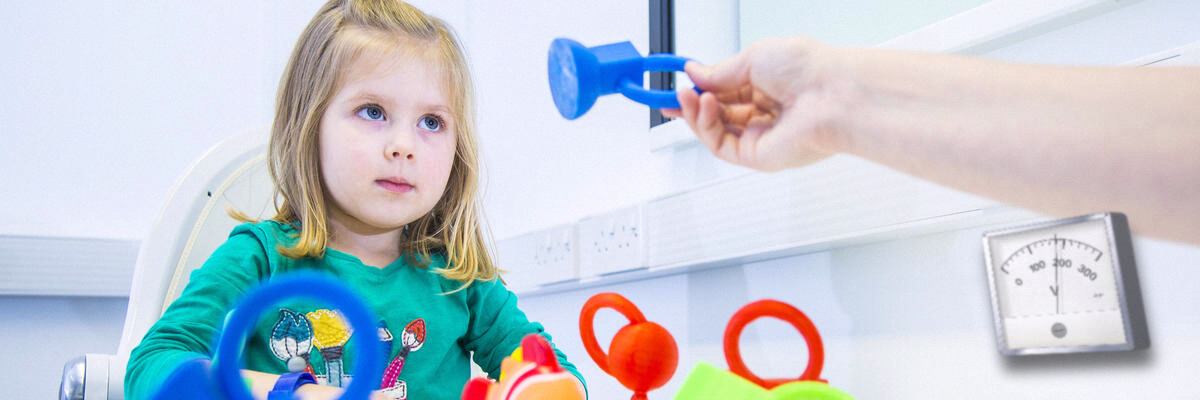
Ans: 180 V
